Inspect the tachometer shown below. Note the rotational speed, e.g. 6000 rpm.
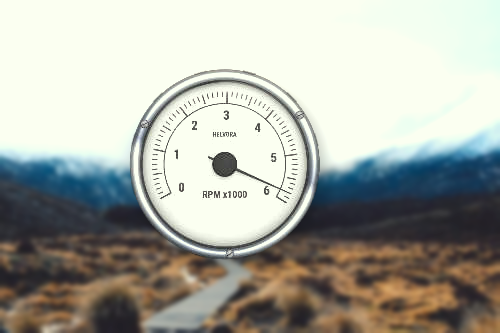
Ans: 5800 rpm
